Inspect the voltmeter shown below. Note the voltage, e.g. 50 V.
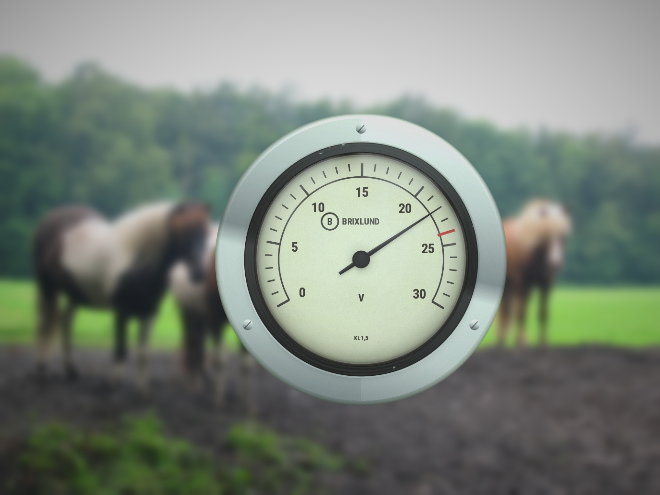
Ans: 22 V
